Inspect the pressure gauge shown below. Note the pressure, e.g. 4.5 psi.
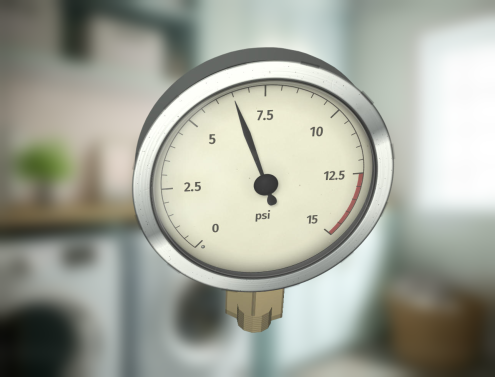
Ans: 6.5 psi
